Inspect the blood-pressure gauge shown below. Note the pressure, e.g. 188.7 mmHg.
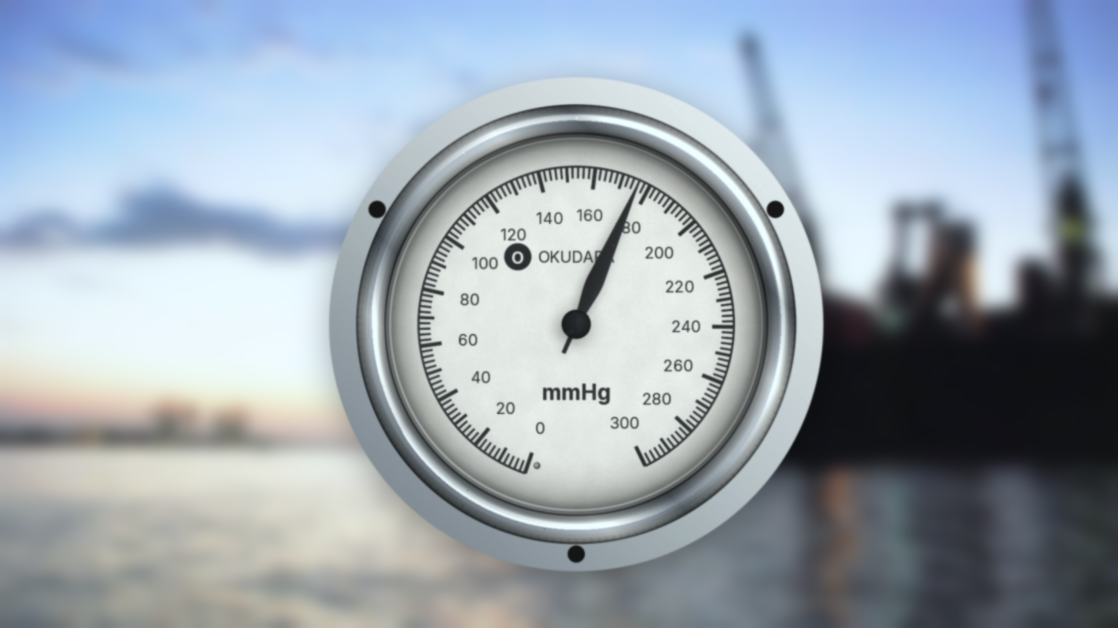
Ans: 176 mmHg
